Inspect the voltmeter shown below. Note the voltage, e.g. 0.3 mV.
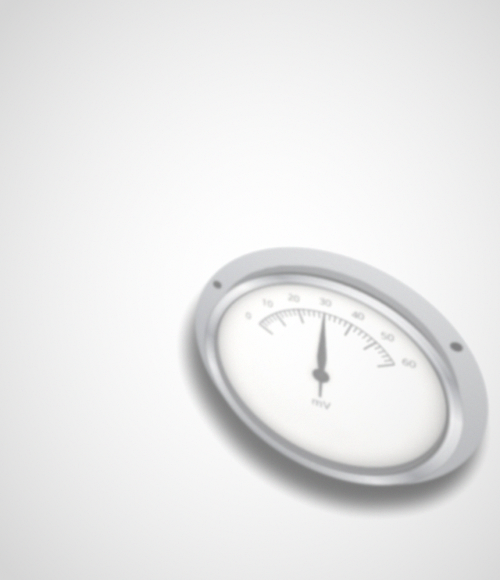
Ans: 30 mV
